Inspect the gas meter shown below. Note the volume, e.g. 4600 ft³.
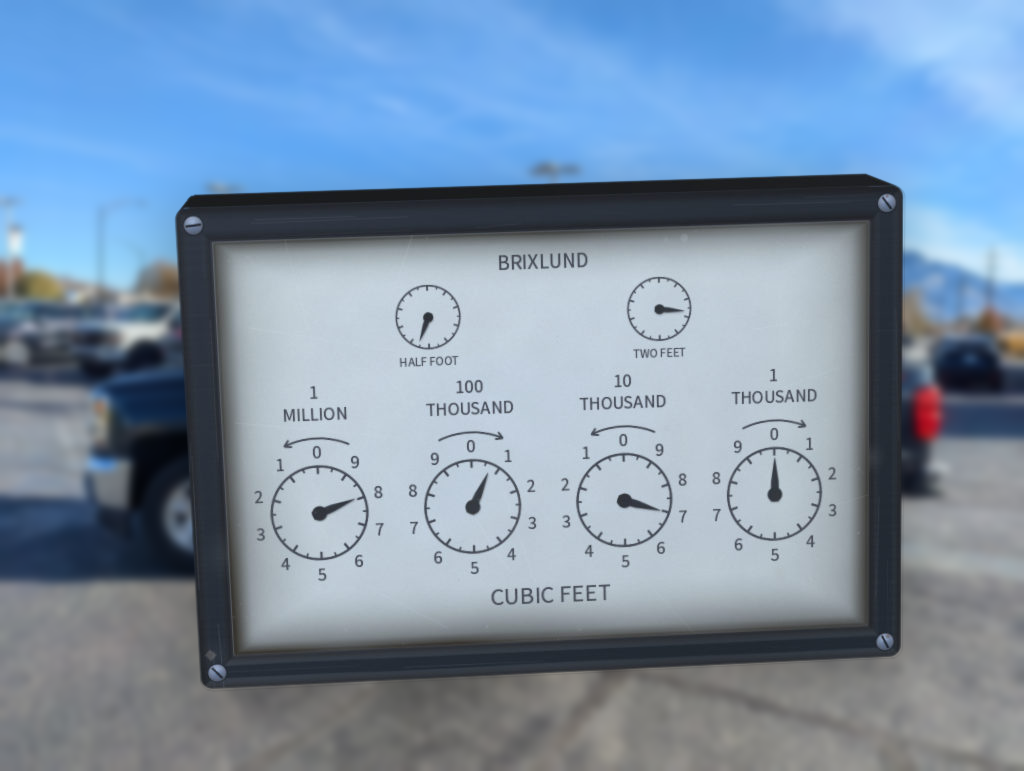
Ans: 807000 ft³
